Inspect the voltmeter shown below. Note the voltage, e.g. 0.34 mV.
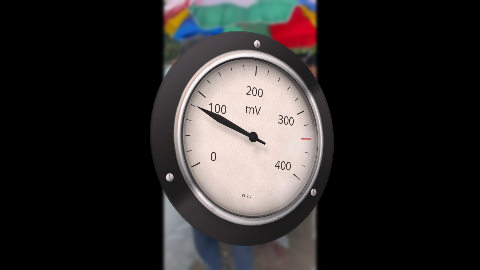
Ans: 80 mV
